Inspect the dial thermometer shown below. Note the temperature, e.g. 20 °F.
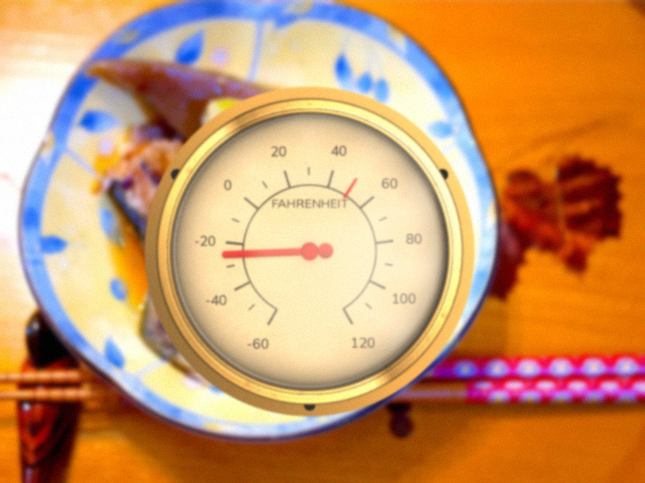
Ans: -25 °F
